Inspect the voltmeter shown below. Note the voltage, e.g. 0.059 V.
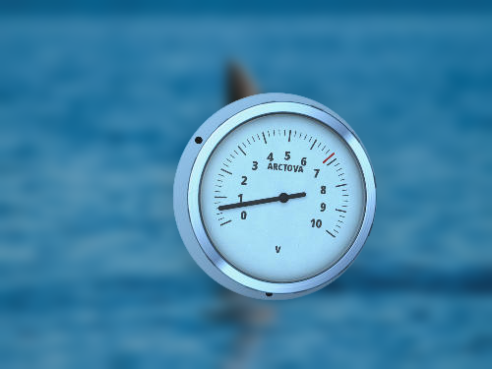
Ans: 0.6 V
